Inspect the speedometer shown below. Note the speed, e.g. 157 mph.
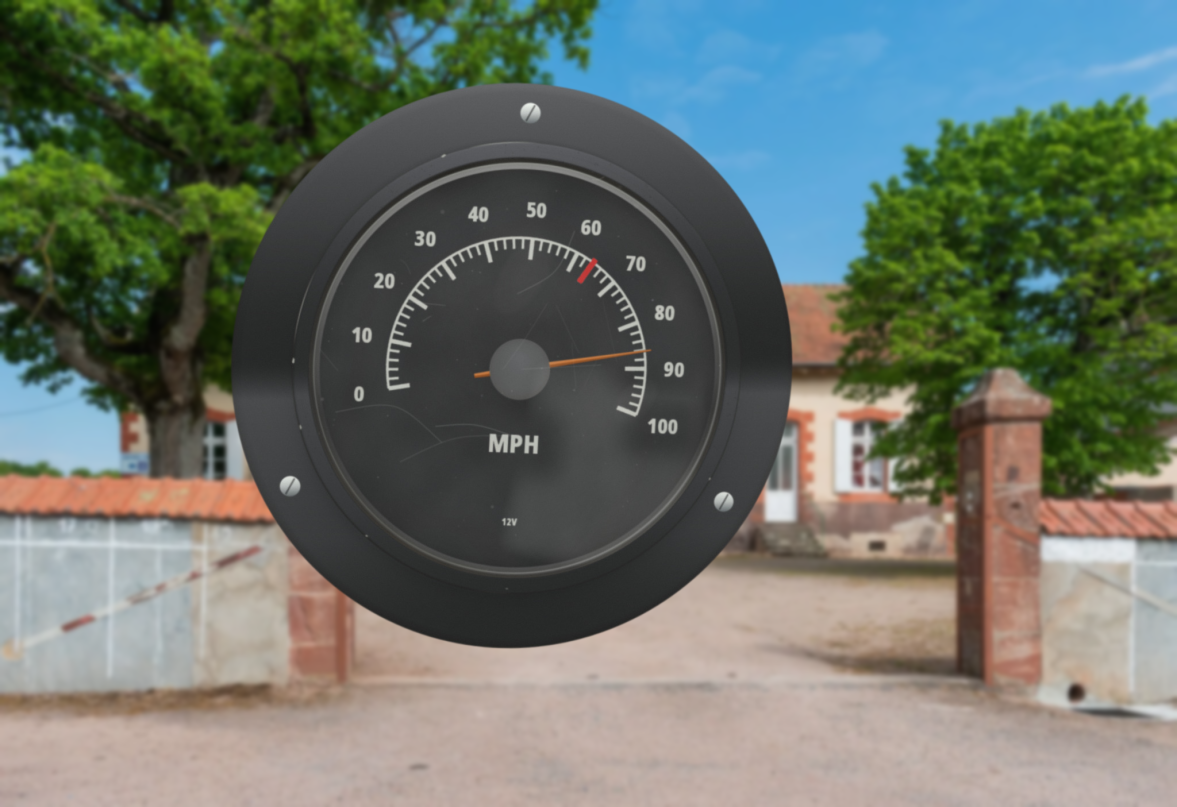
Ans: 86 mph
